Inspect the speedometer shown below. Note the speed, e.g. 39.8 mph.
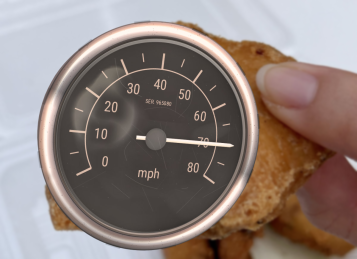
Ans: 70 mph
